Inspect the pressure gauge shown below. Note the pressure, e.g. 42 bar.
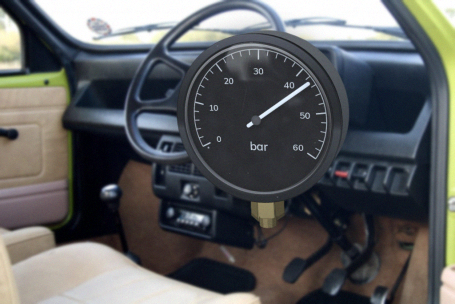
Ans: 43 bar
